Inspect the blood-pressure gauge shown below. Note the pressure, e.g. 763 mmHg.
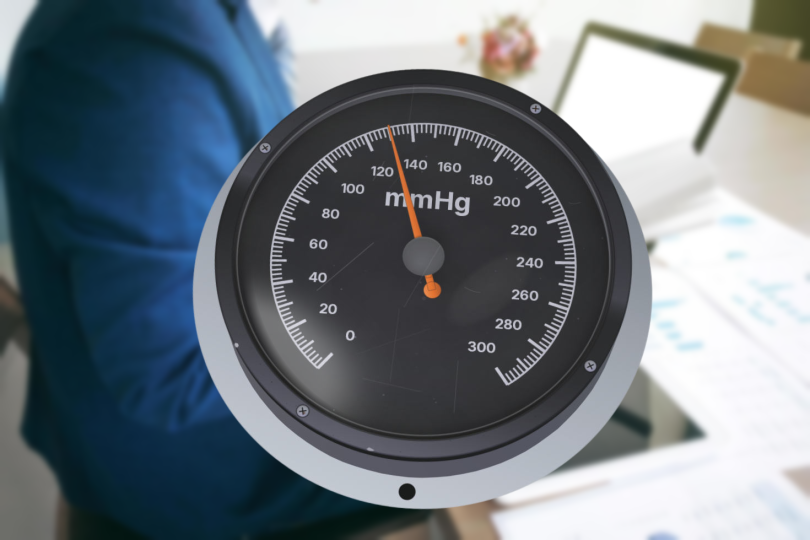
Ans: 130 mmHg
